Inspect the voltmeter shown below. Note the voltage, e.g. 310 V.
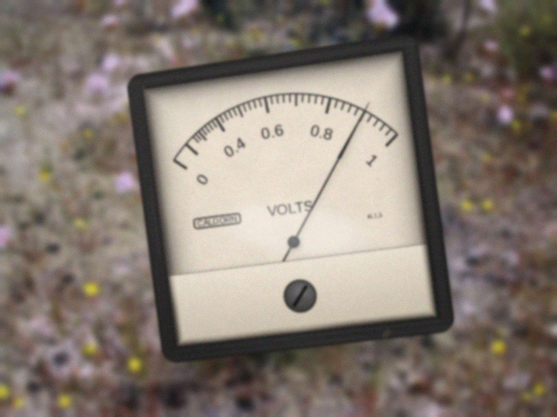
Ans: 0.9 V
